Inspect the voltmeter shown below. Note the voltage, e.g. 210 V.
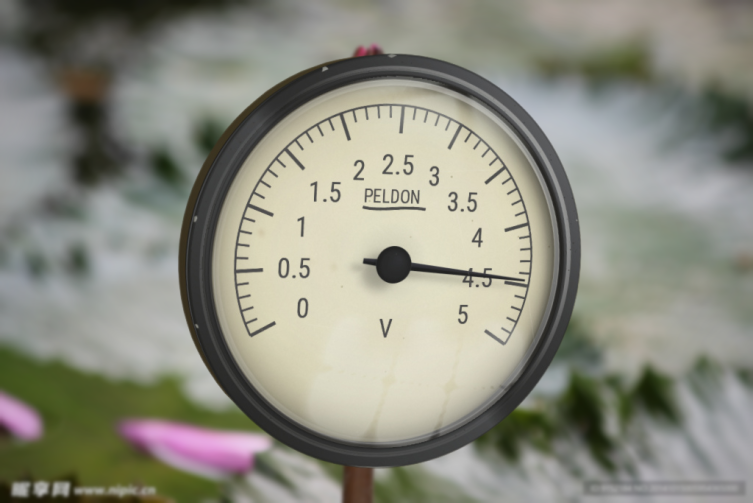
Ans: 4.45 V
